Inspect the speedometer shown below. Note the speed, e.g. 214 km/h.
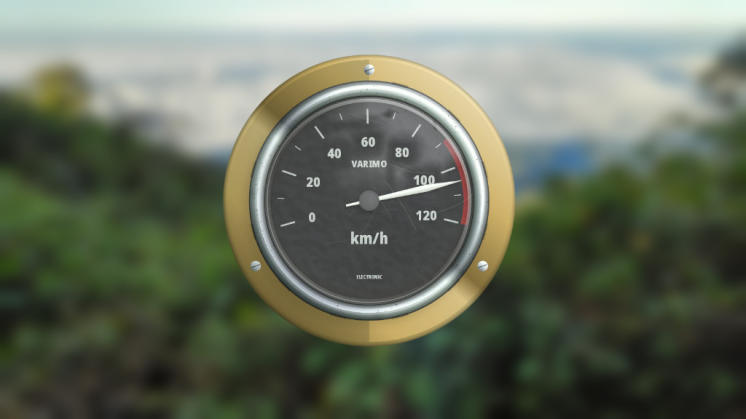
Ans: 105 km/h
